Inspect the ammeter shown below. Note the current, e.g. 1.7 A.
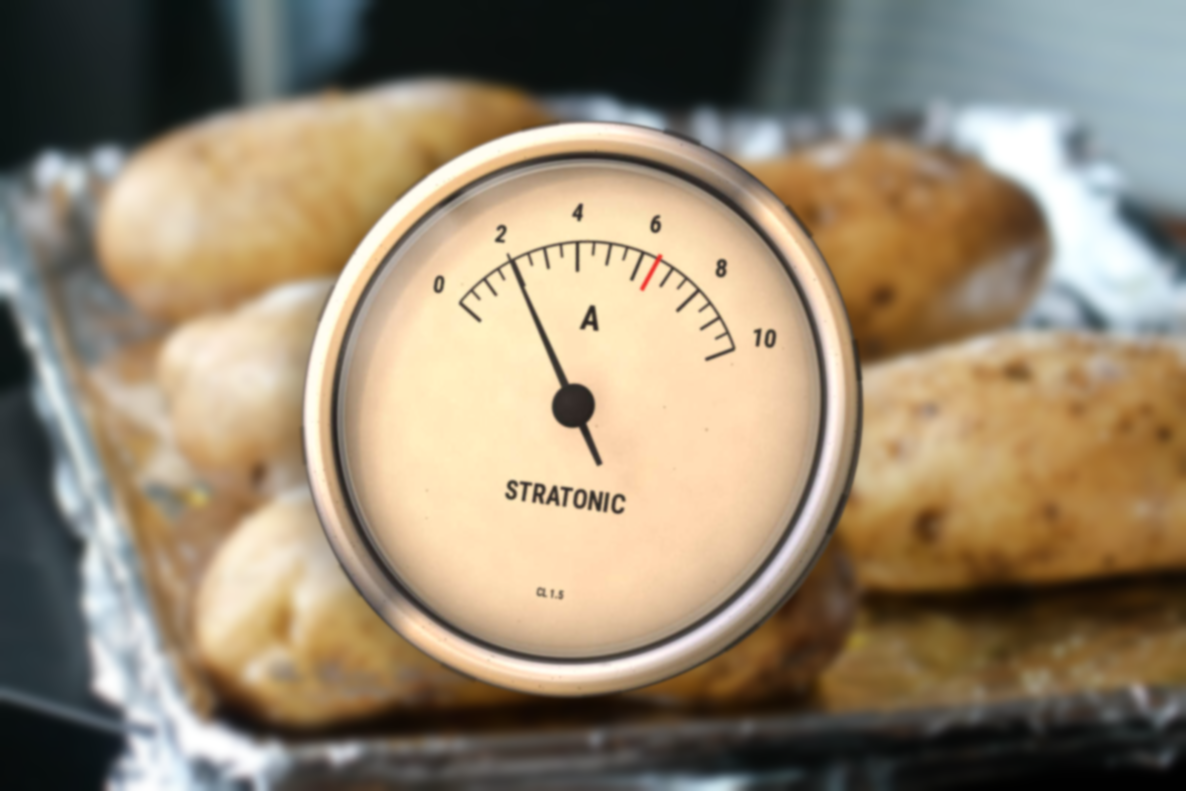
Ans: 2 A
